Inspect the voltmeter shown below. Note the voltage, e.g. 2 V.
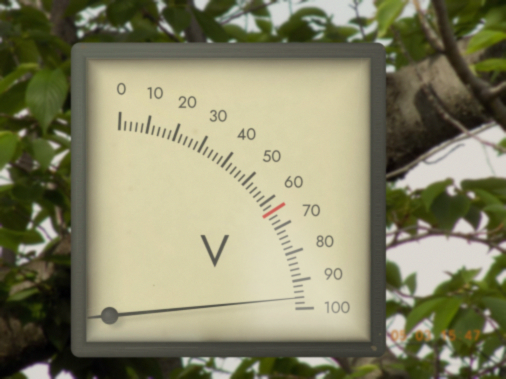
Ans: 96 V
